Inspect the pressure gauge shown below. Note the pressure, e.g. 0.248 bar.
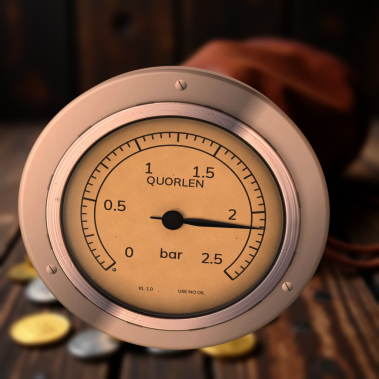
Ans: 2.1 bar
